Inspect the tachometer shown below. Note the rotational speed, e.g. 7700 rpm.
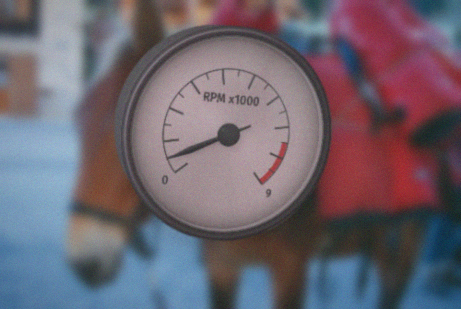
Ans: 500 rpm
